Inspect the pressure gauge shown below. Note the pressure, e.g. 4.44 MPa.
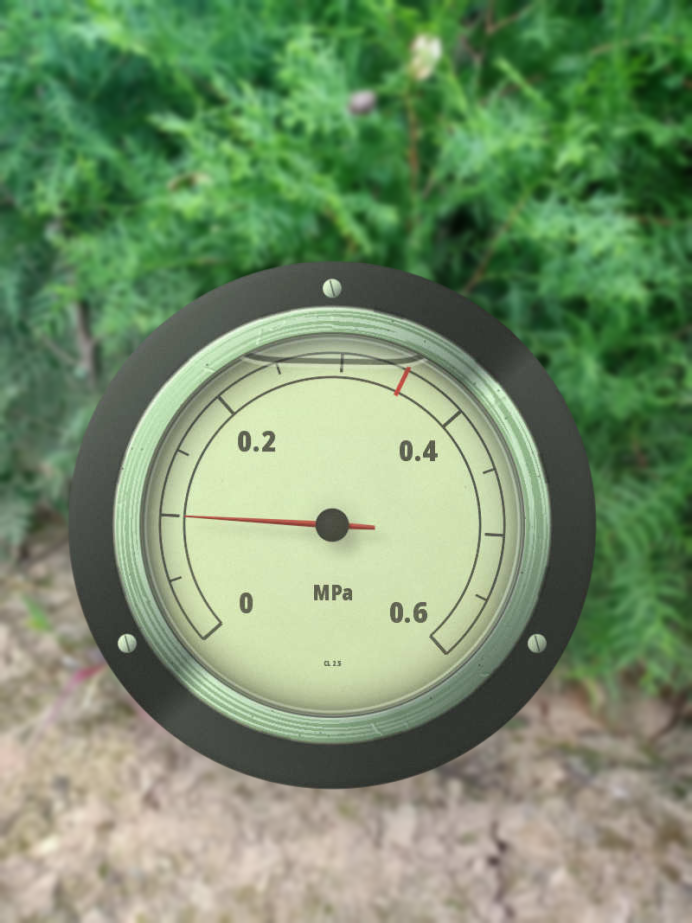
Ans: 0.1 MPa
